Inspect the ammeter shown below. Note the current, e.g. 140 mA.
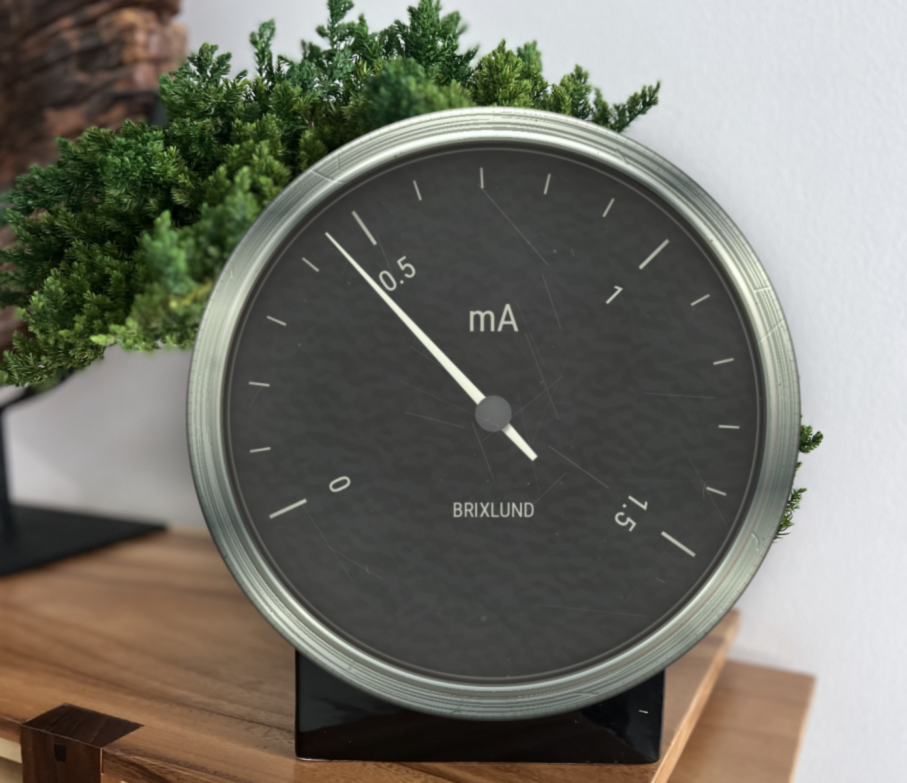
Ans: 0.45 mA
